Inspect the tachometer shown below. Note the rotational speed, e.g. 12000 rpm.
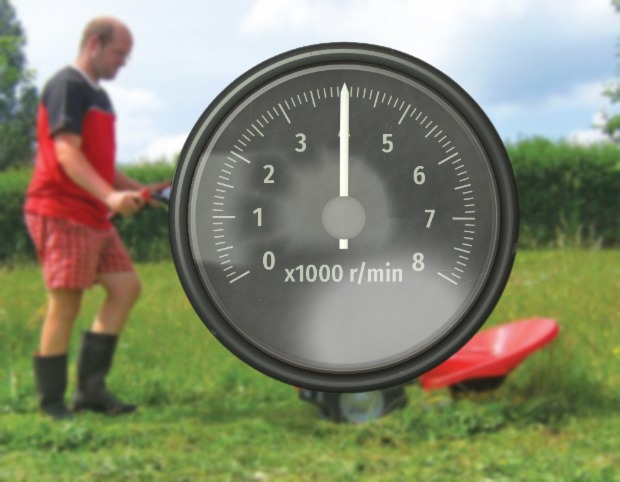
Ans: 4000 rpm
